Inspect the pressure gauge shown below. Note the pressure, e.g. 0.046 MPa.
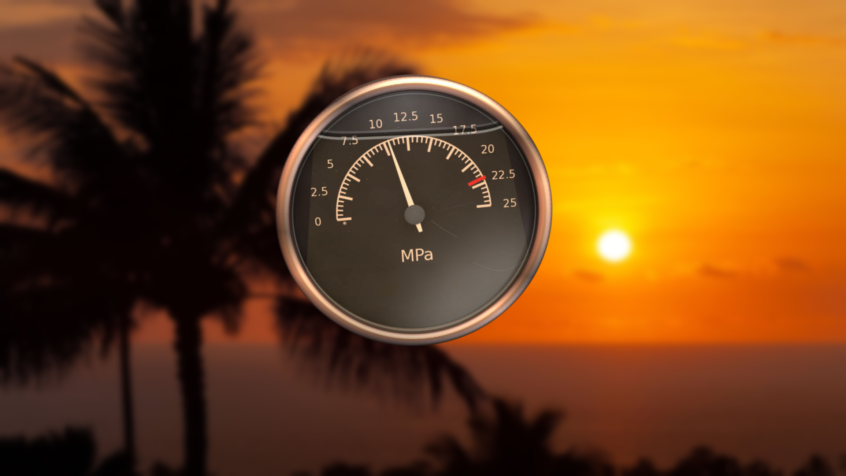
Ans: 10.5 MPa
